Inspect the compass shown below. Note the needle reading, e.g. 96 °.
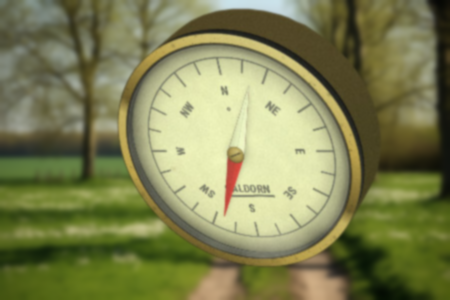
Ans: 202.5 °
